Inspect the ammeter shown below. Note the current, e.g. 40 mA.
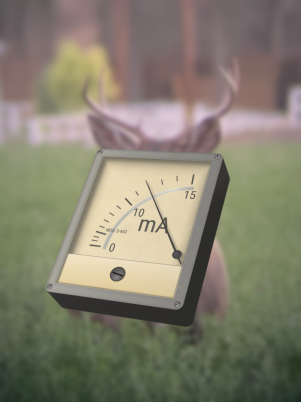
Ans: 12 mA
